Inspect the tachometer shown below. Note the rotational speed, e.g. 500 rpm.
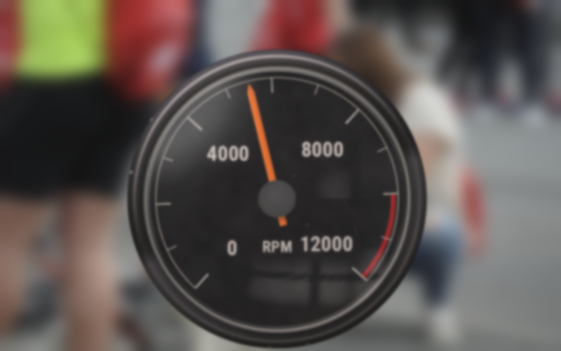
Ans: 5500 rpm
